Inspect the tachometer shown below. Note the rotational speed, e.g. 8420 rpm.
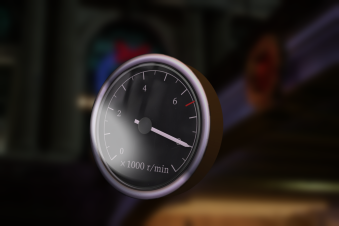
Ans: 8000 rpm
